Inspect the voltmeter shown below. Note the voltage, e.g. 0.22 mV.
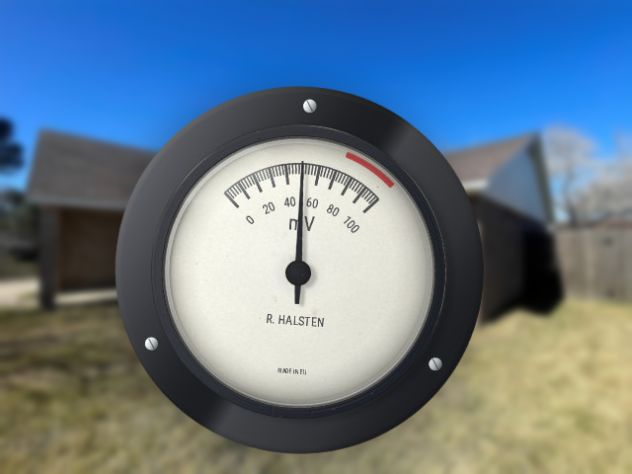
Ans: 50 mV
